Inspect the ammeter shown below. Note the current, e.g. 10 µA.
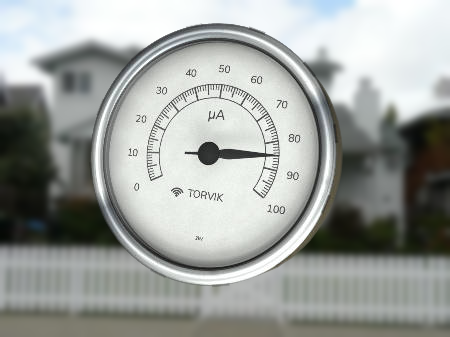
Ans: 85 µA
